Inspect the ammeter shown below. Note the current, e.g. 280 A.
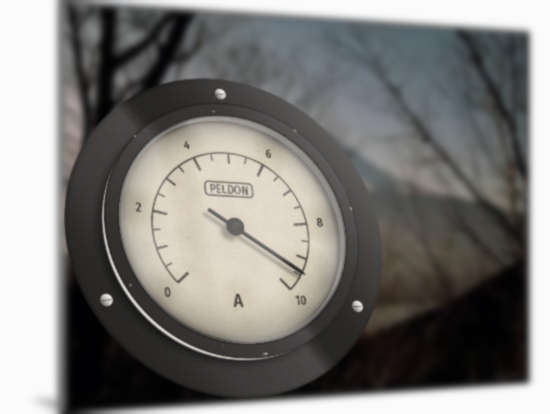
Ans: 9.5 A
